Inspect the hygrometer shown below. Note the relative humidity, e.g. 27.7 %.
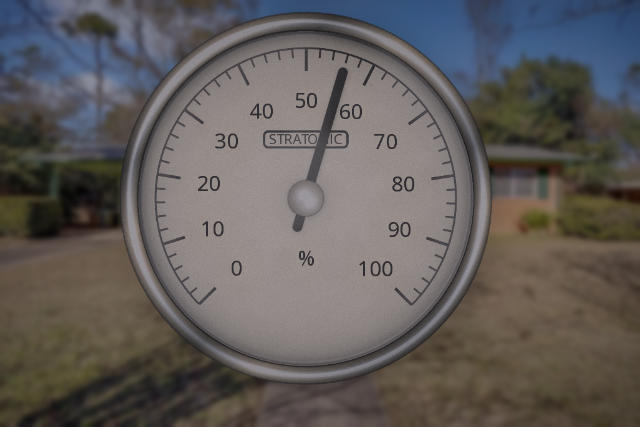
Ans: 56 %
